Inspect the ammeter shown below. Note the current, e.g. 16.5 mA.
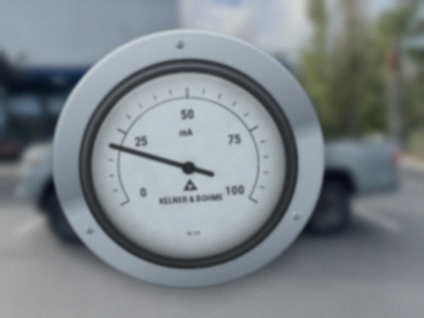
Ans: 20 mA
